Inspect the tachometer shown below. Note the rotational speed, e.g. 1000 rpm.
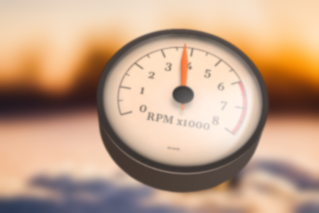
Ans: 3750 rpm
